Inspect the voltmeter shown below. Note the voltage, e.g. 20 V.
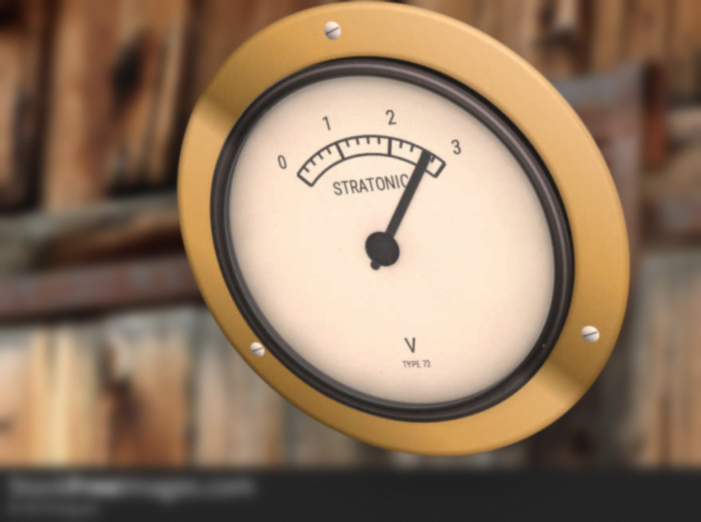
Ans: 2.7 V
